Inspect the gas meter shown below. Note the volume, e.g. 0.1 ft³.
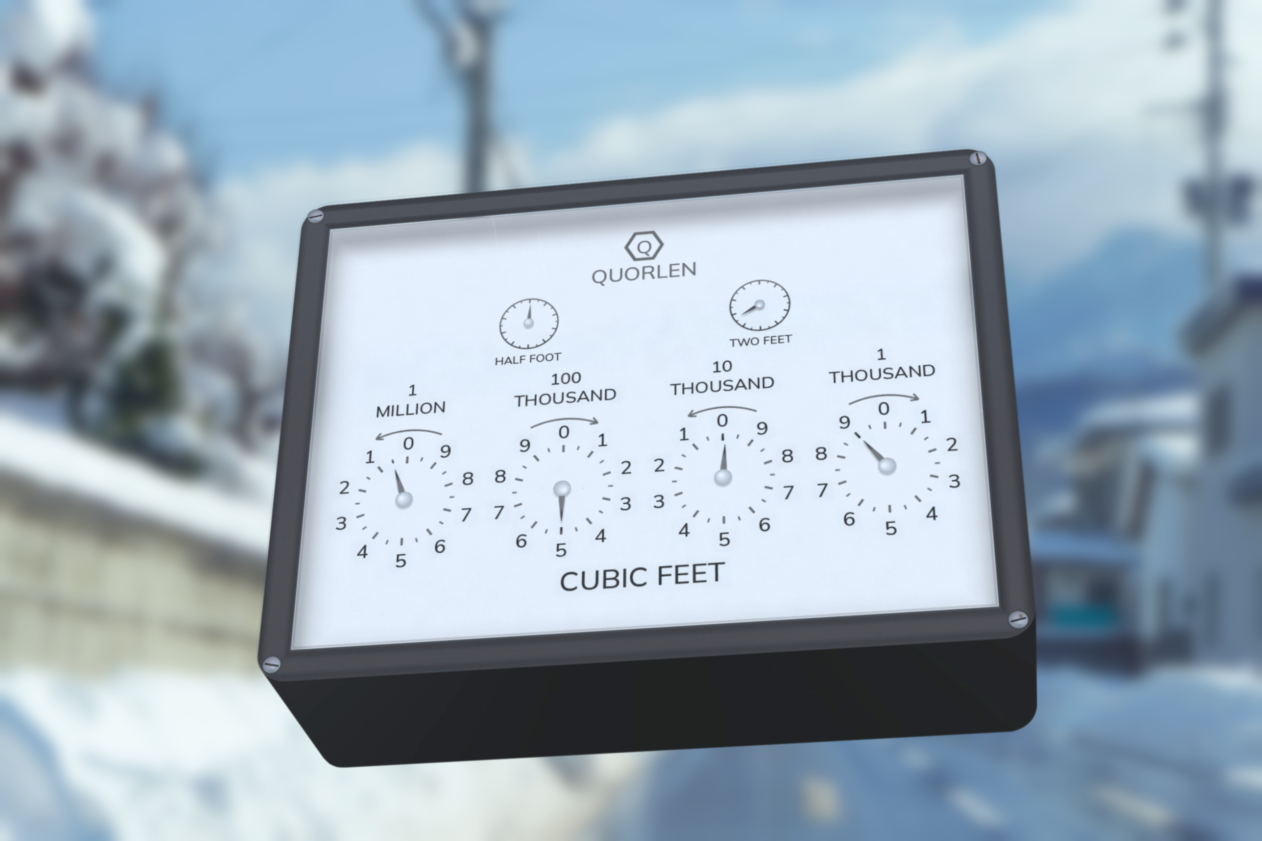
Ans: 49900 ft³
